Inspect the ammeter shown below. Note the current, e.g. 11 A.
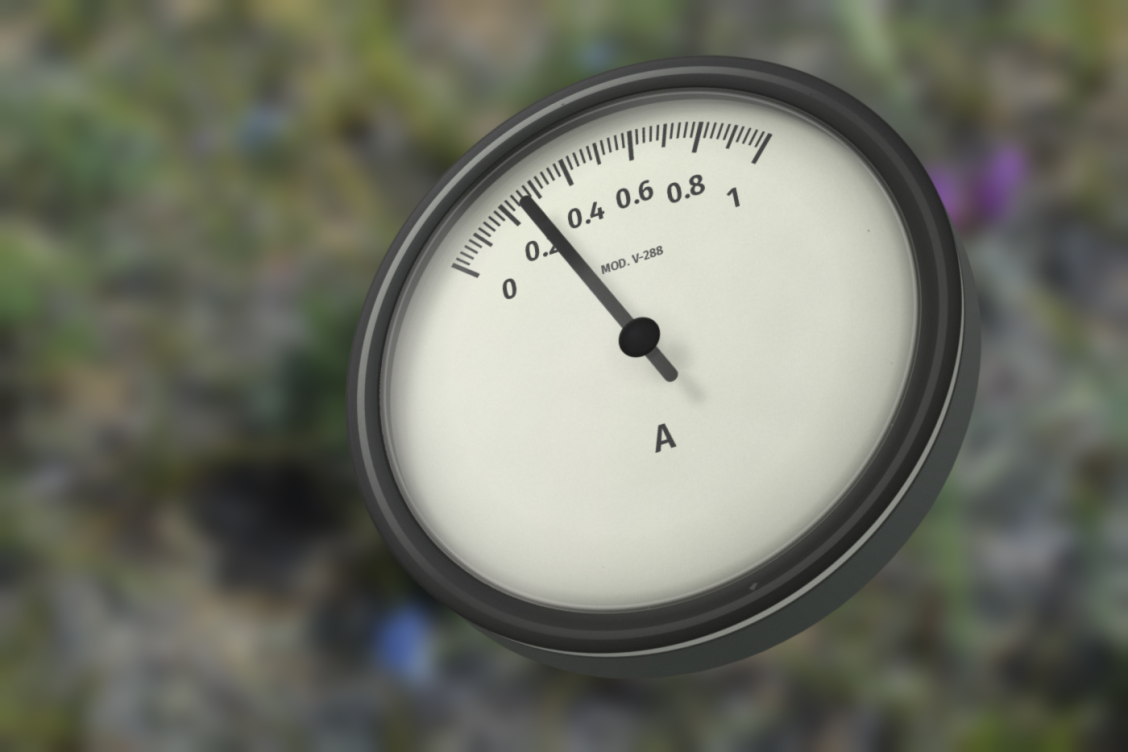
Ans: 0.26 A
